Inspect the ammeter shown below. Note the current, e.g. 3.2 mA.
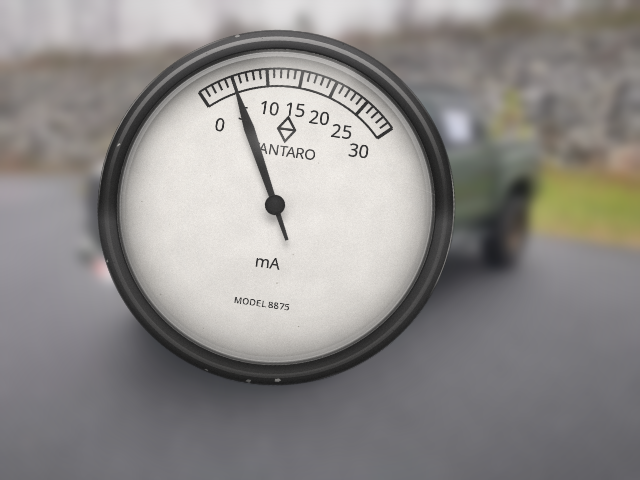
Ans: 5 mA
